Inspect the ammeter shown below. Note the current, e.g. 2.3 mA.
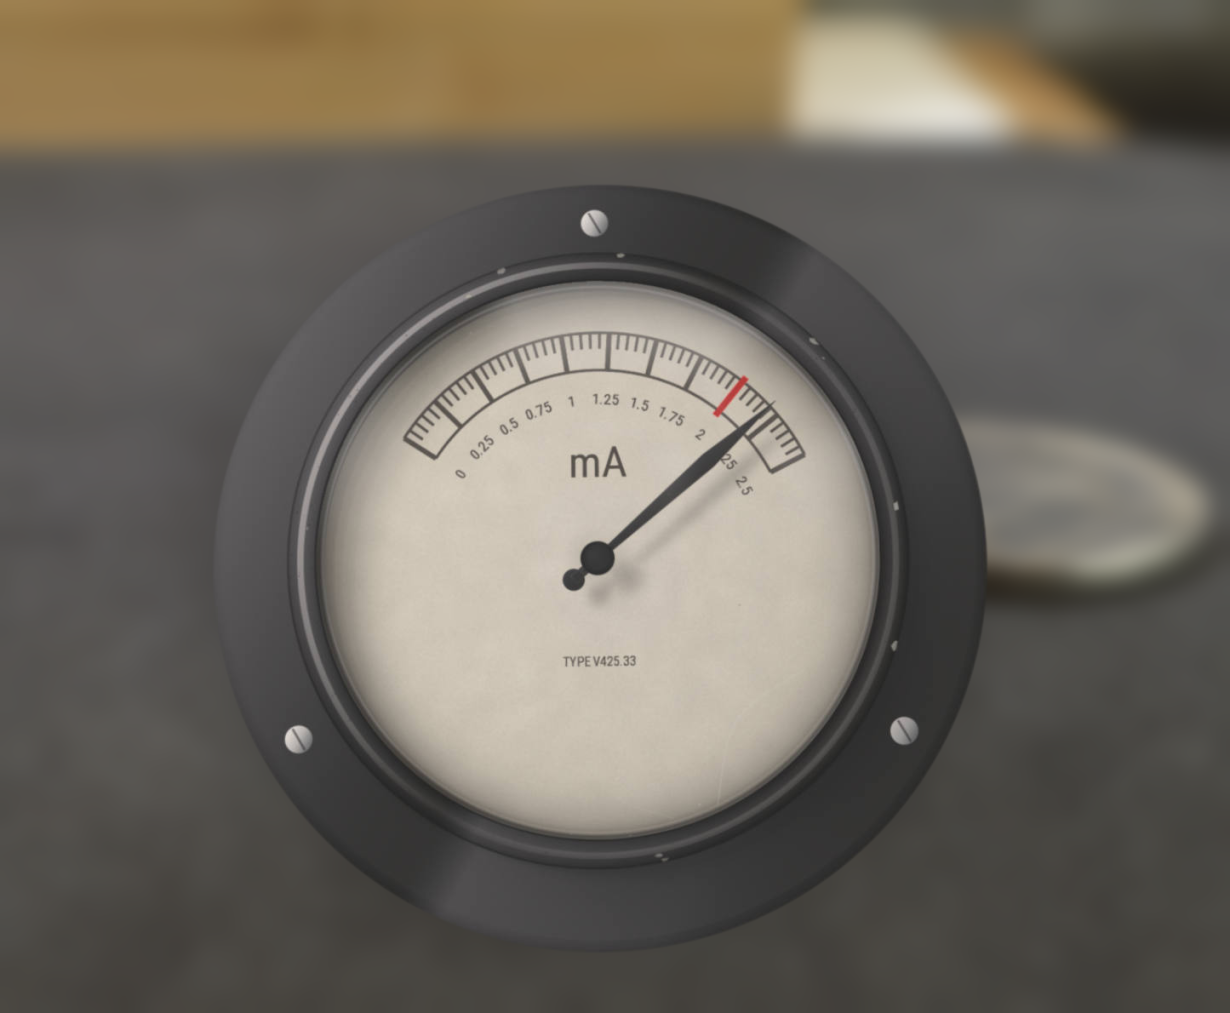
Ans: 2.2 mA
